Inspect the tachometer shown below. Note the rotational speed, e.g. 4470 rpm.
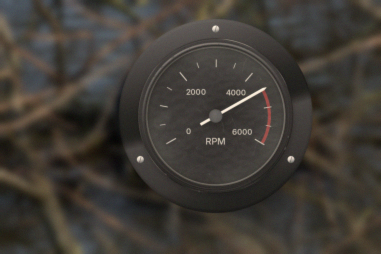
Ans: 4500 rpm
